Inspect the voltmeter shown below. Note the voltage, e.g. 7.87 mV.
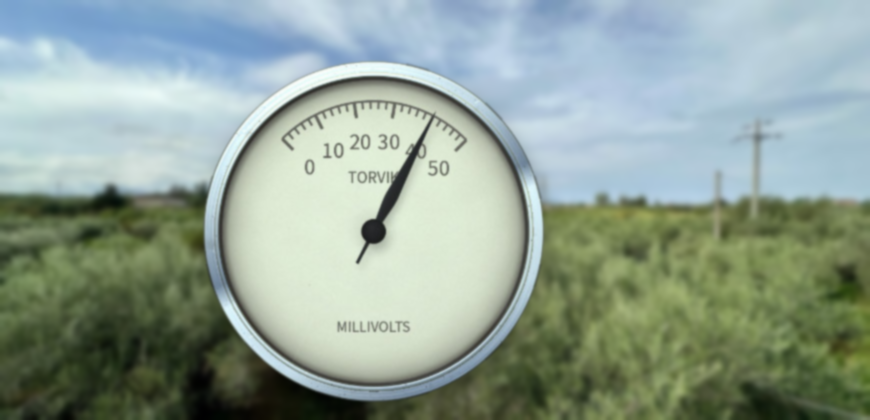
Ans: 40 mV
